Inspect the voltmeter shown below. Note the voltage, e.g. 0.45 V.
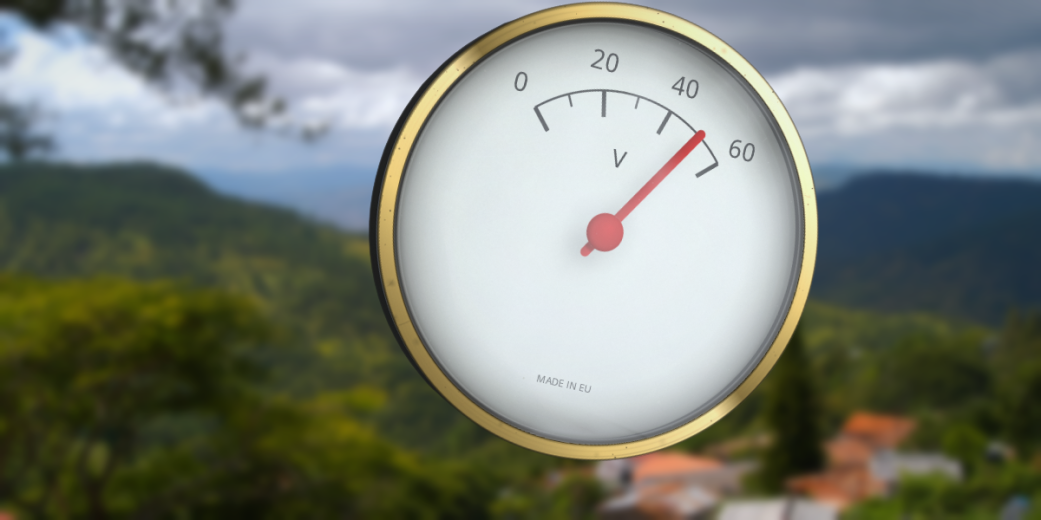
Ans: 50 V
